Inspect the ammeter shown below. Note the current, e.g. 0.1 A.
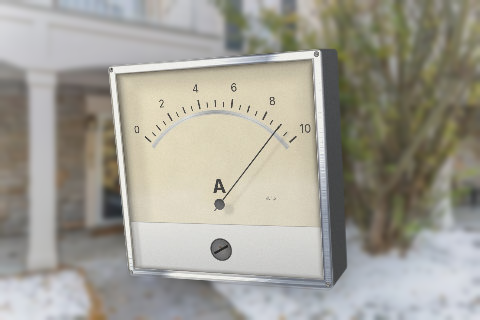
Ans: 9 A
